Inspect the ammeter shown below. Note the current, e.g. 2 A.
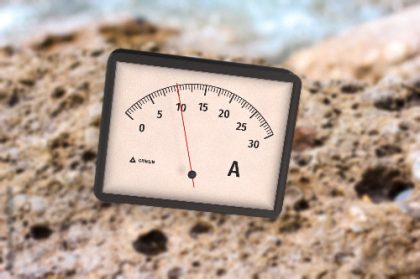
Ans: 10 A
